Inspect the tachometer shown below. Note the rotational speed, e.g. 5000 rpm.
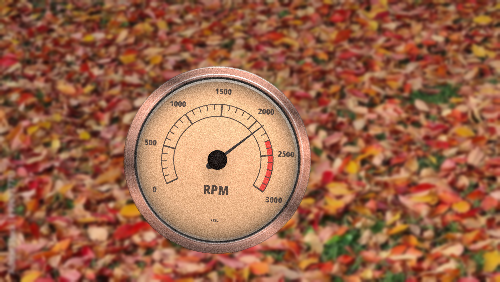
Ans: 2100 rpm
